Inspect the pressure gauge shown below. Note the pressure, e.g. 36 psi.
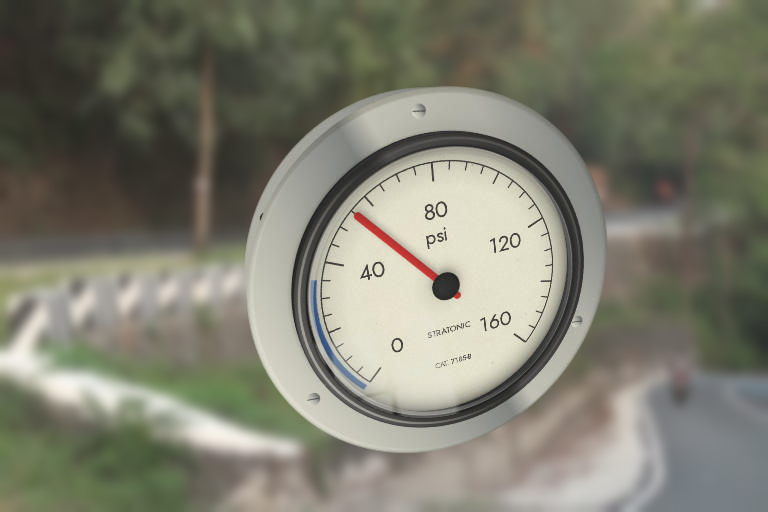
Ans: 55 psi
